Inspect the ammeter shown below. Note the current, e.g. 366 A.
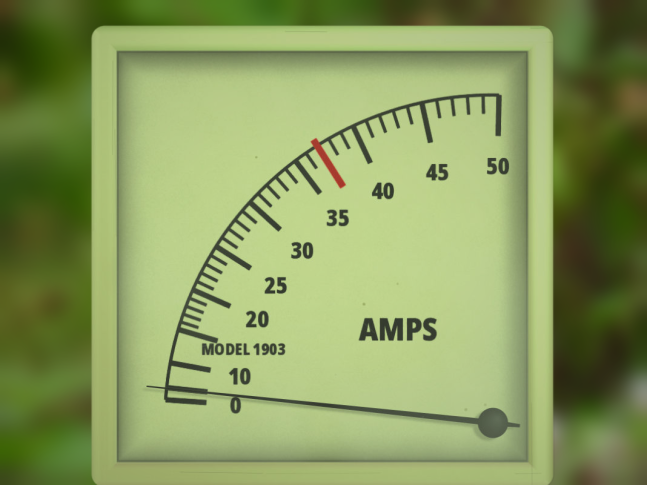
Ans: 5 A
